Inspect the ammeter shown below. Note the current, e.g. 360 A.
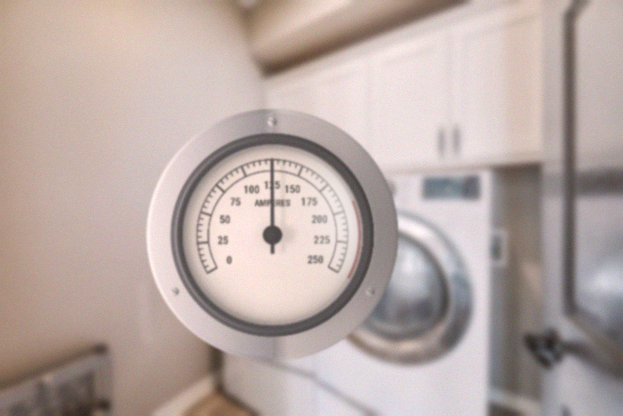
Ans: 125 A
